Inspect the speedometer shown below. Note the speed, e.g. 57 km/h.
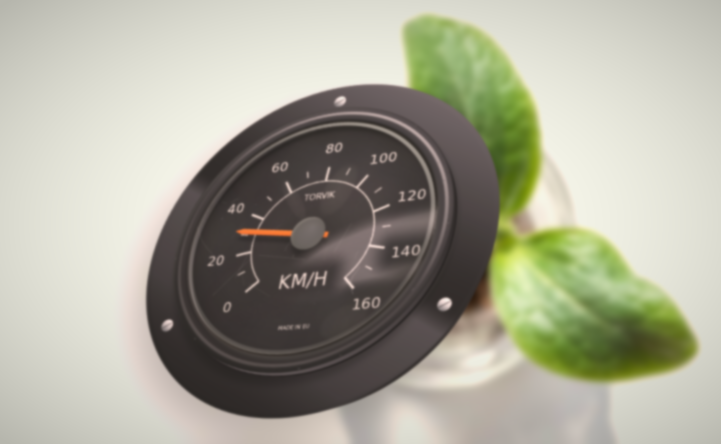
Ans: 30 km/h
